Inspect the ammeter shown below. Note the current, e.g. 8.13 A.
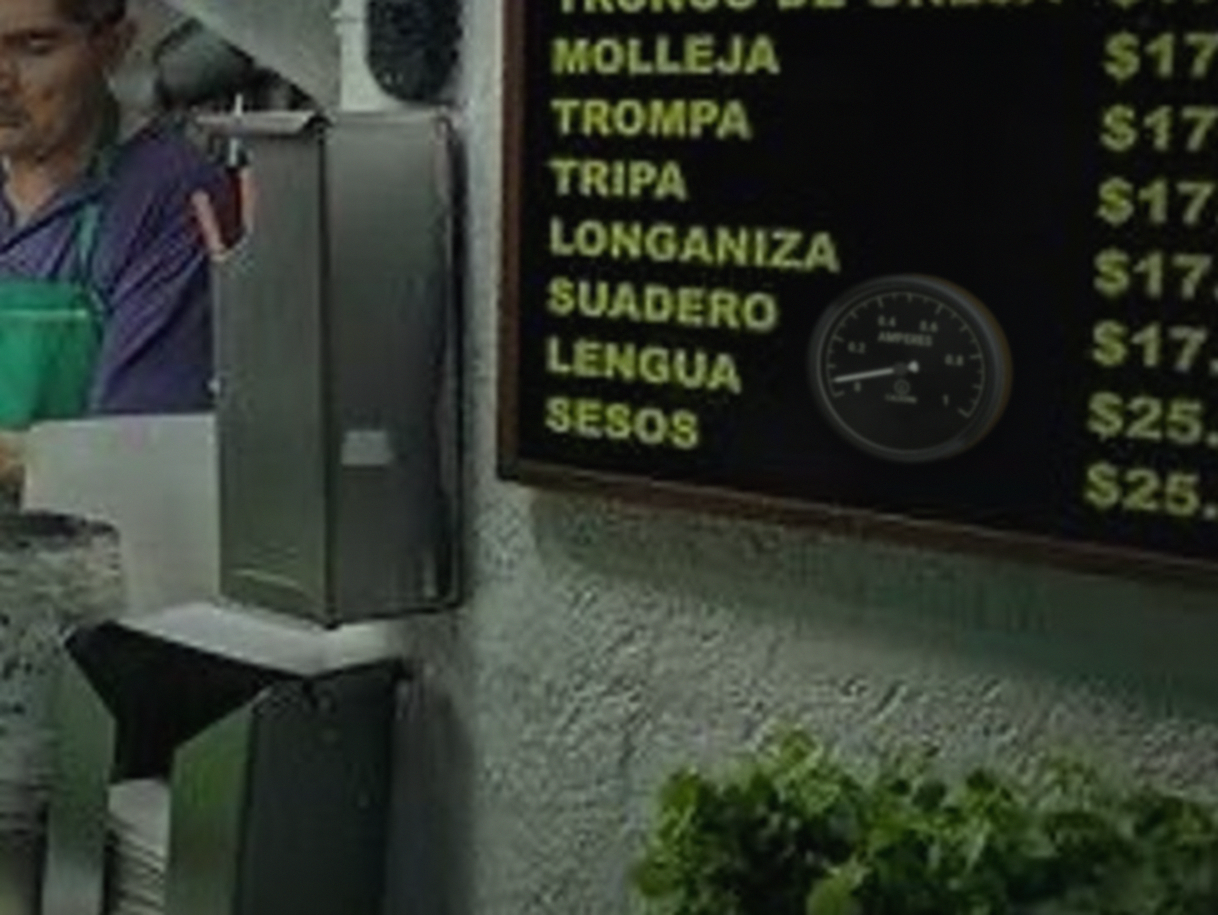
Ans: 0.05 A
